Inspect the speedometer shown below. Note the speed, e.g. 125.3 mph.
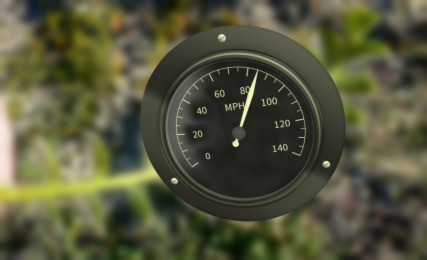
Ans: 85 mph
